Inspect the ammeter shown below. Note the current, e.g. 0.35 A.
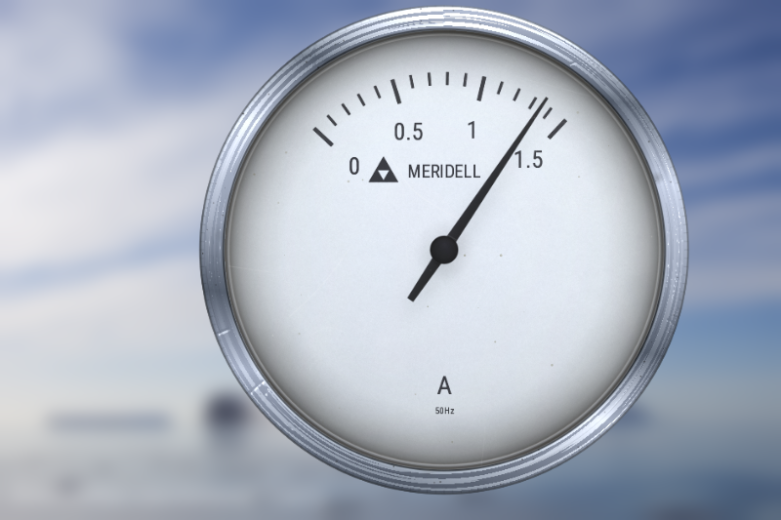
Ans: 1.35 A
